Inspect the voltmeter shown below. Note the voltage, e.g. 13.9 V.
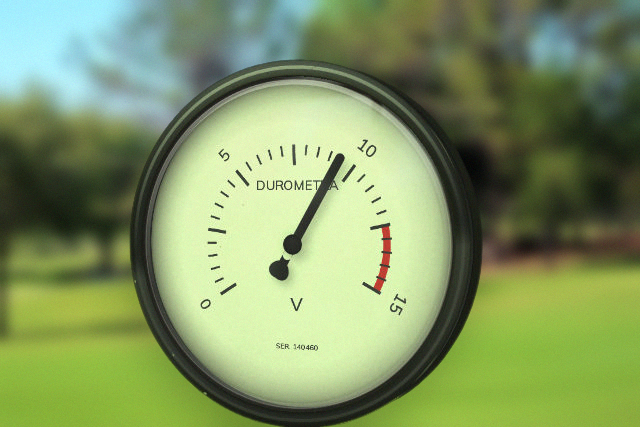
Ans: 9.5 V
